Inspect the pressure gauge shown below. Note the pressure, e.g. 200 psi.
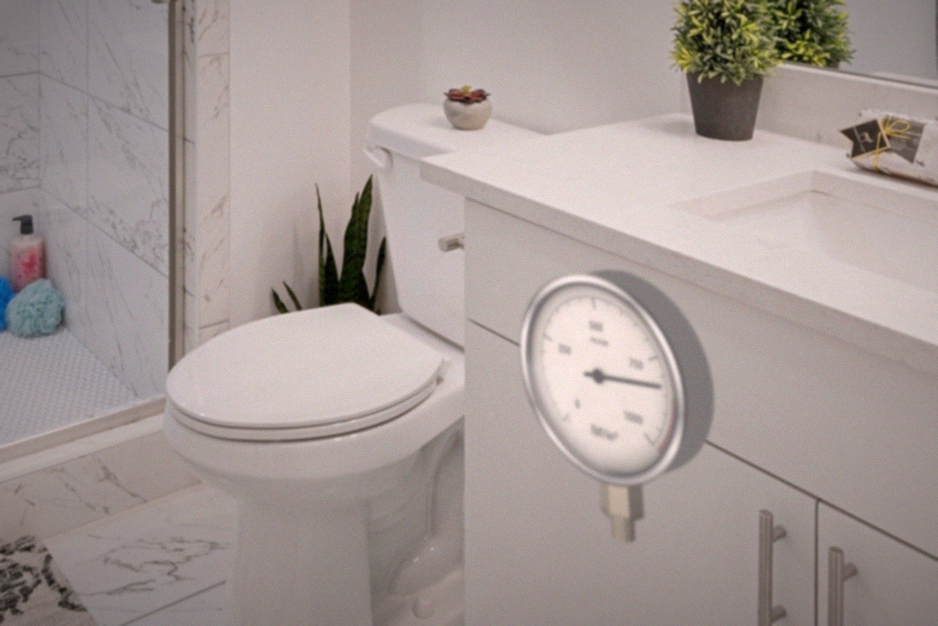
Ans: 825 psi
